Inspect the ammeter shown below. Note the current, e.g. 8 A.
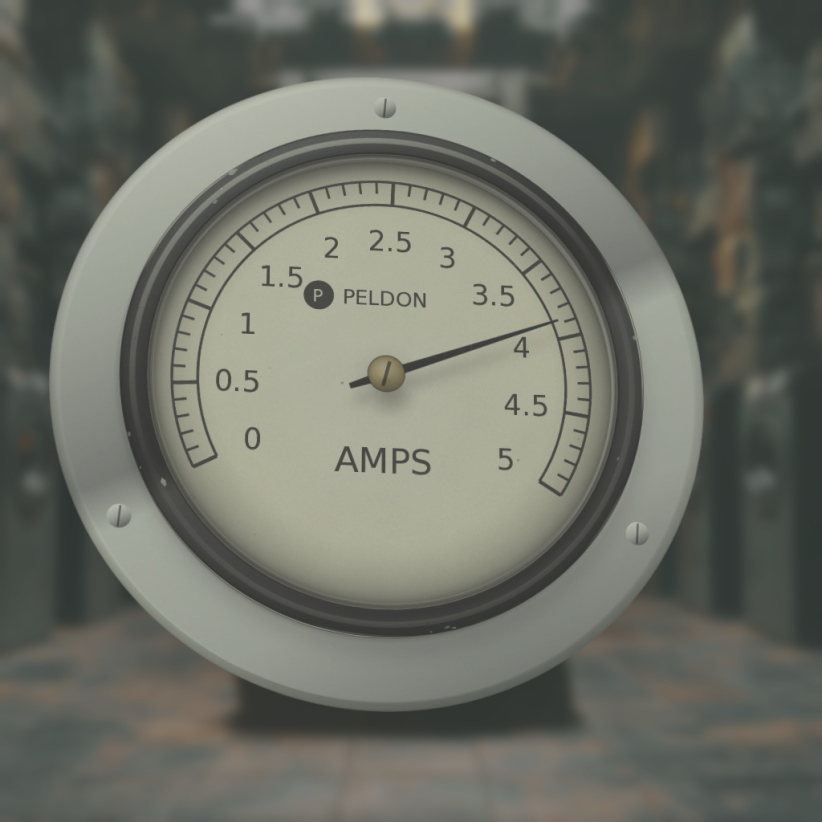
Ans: 3.9 A
